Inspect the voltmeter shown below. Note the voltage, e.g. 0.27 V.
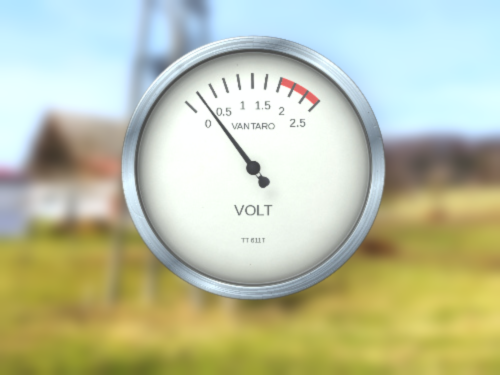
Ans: 0.25 V
